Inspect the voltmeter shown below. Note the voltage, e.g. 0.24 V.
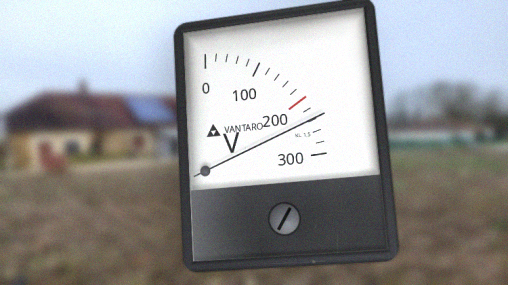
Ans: 240 V
